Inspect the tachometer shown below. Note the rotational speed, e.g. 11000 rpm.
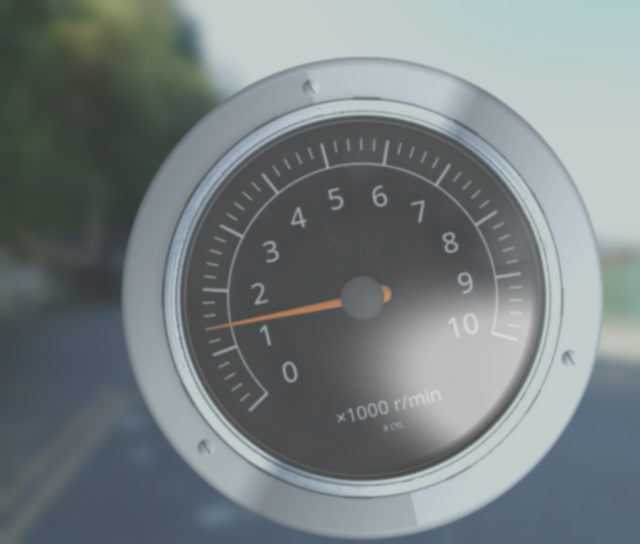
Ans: 1400 rpm
